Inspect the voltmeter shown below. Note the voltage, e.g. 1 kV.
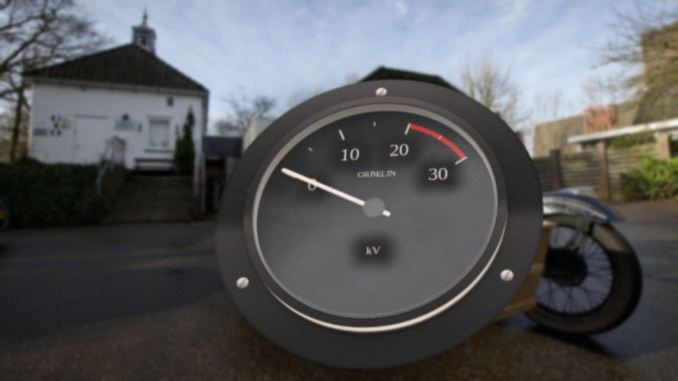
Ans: 0 kV
